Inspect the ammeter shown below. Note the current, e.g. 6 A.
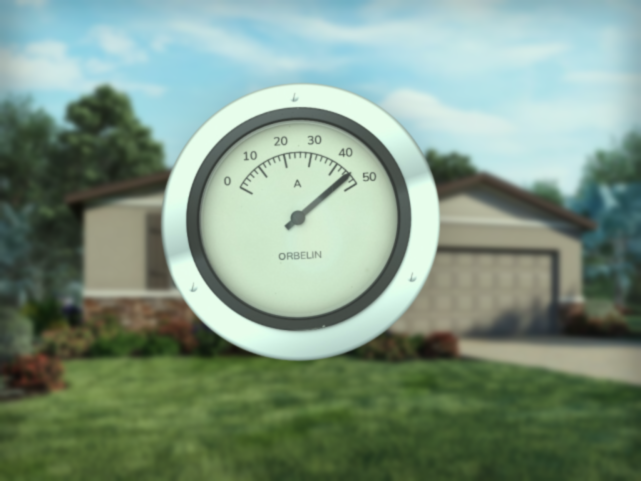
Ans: 46 A
